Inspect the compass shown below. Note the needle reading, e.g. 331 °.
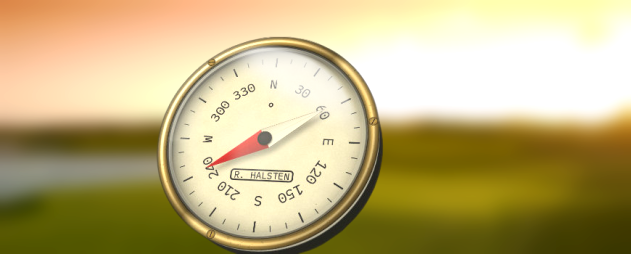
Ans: 240 °
